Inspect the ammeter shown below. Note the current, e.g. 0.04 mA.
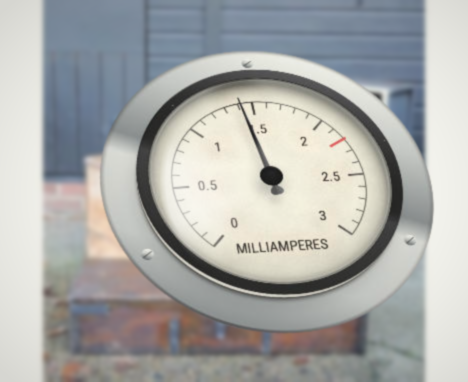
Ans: 1.4 mA
